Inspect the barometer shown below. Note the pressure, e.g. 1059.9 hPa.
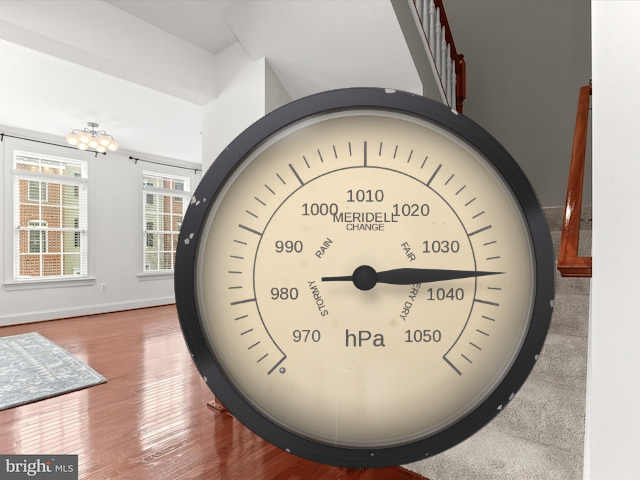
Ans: 1036 hPa
